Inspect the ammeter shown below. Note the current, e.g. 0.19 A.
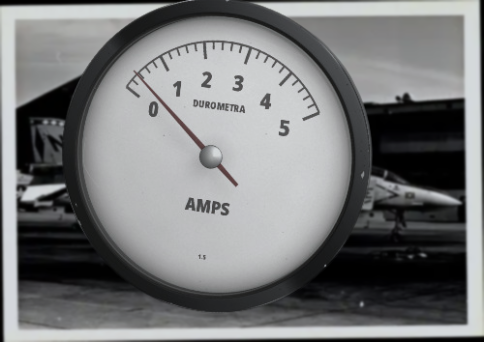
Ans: 0.4 A
